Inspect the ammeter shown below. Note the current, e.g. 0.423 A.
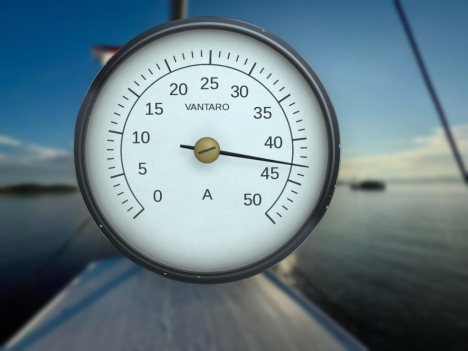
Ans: 43 A
